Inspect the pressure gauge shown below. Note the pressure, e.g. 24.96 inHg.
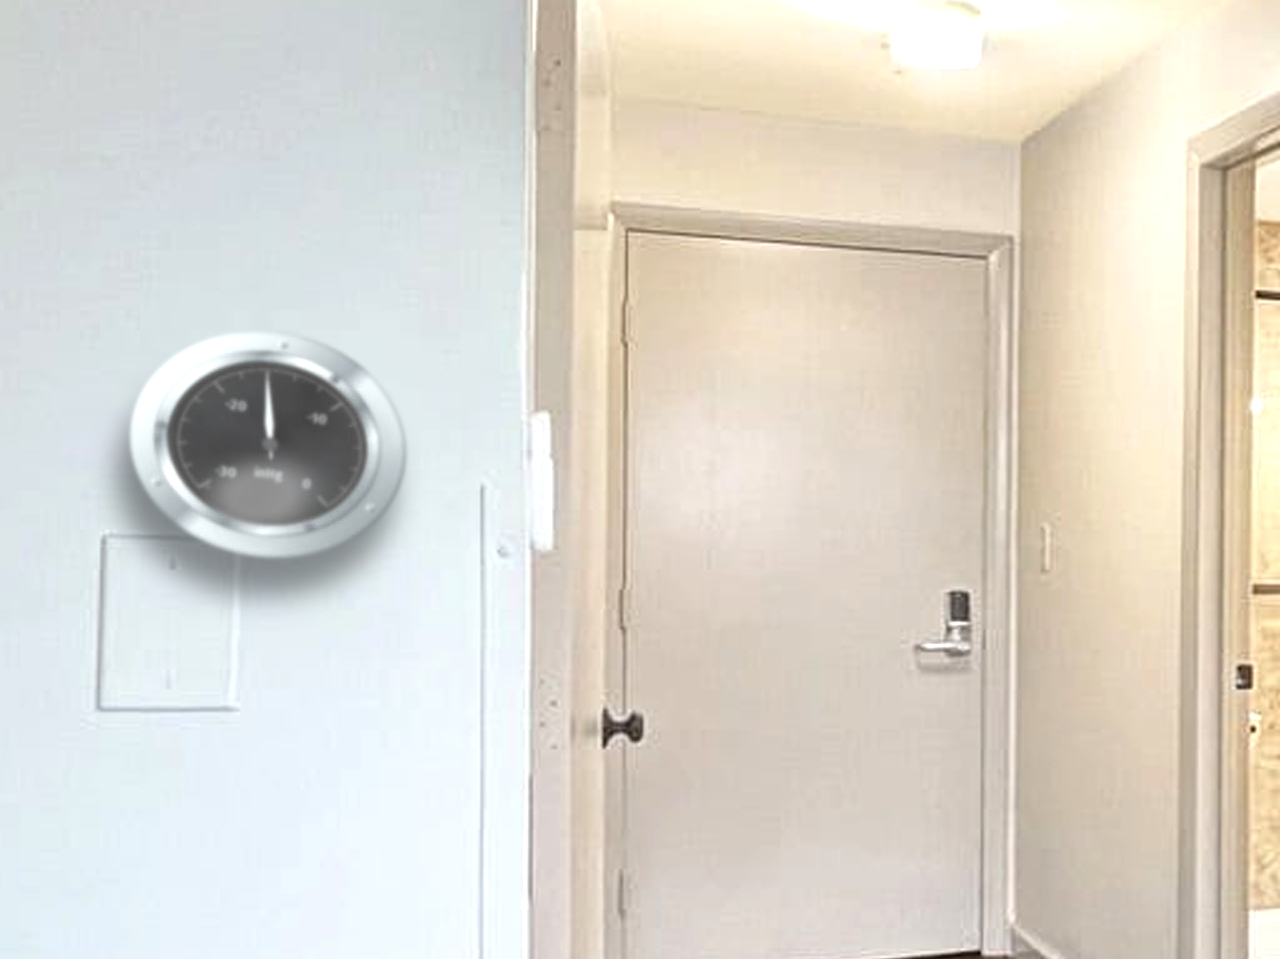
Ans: -16 inHg
